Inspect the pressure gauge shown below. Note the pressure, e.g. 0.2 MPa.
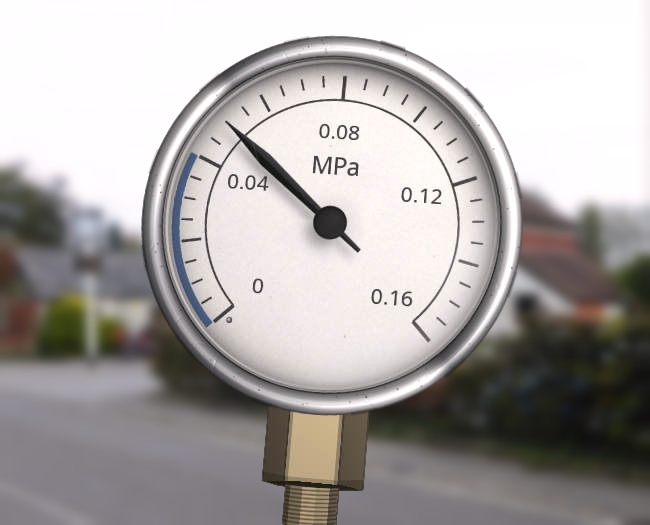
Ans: 0.05 MPa
